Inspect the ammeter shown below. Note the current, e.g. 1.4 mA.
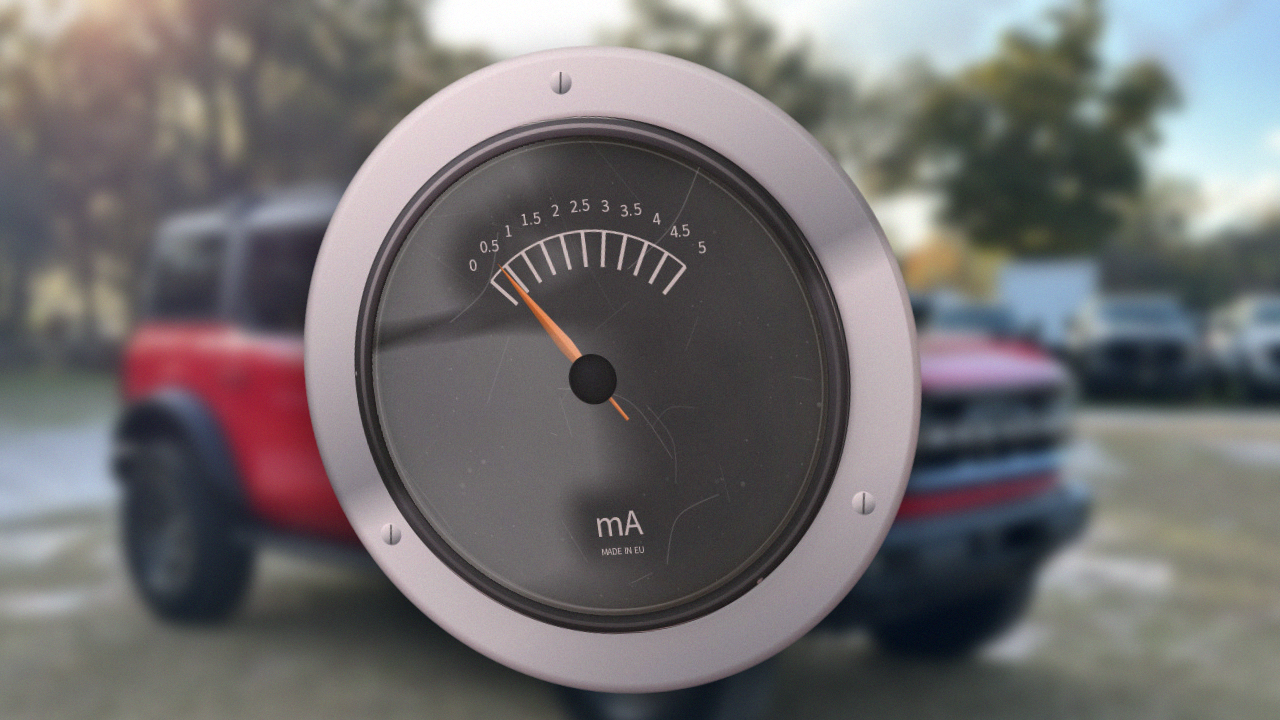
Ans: 0.5 mA
